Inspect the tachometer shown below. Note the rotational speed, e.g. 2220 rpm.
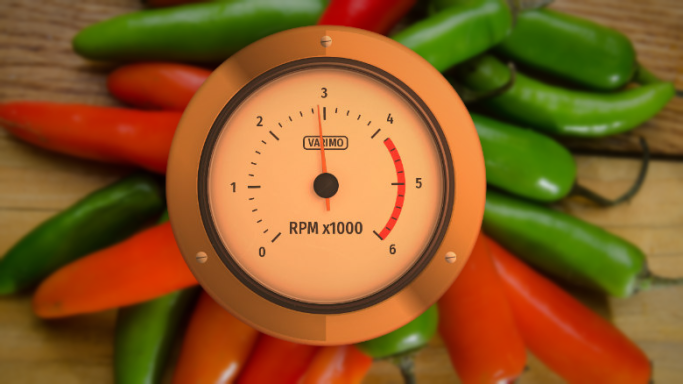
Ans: 2900 rpm
